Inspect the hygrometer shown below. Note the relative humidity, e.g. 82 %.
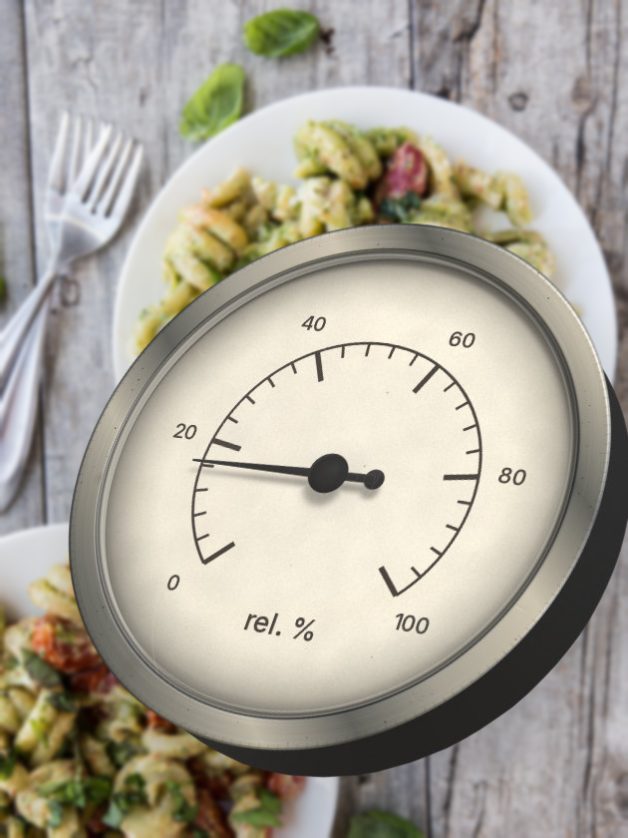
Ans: 16 %
